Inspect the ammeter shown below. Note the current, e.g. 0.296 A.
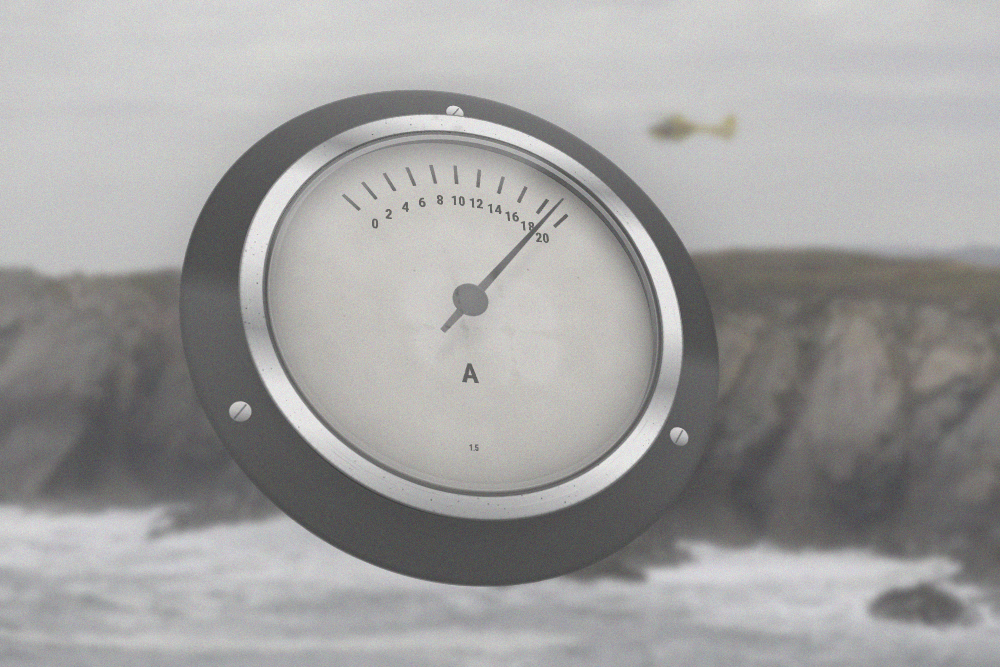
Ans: 19 A
